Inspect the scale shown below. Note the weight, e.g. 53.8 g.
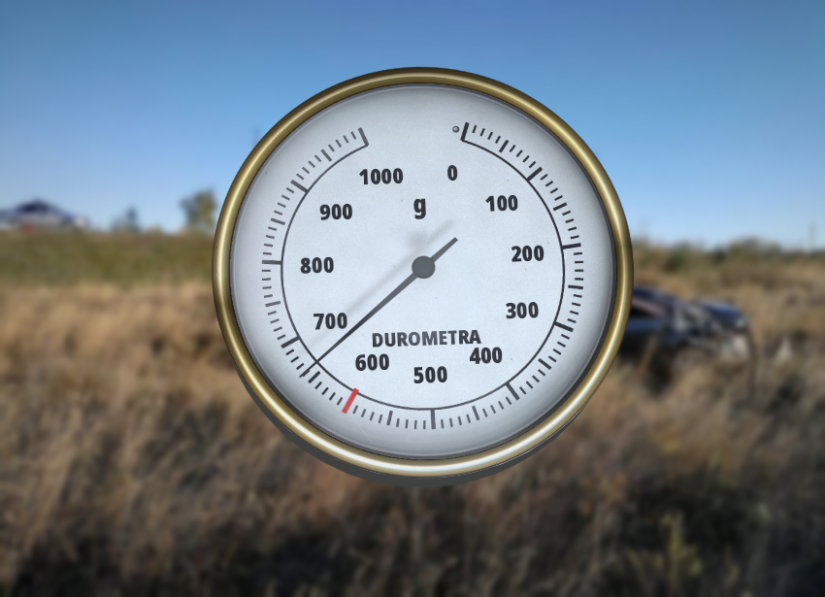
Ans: 660 g
